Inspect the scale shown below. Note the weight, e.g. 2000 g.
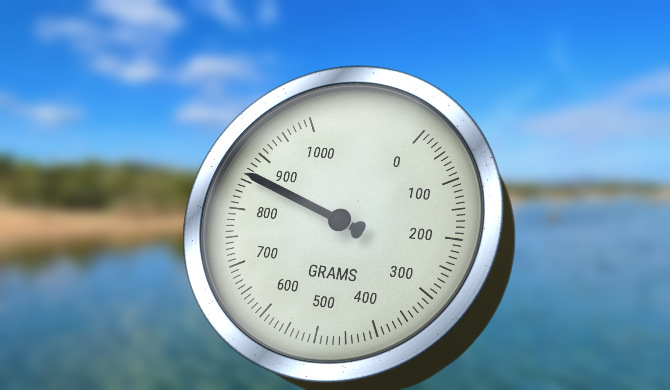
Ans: 860 g
